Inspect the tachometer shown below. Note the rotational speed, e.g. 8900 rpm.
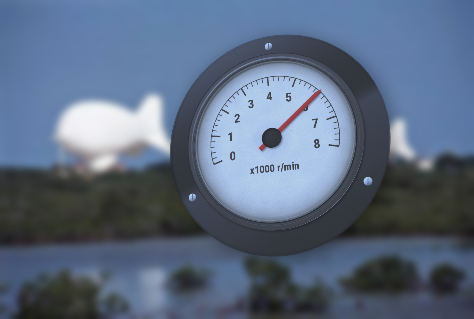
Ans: 6000 rpm
